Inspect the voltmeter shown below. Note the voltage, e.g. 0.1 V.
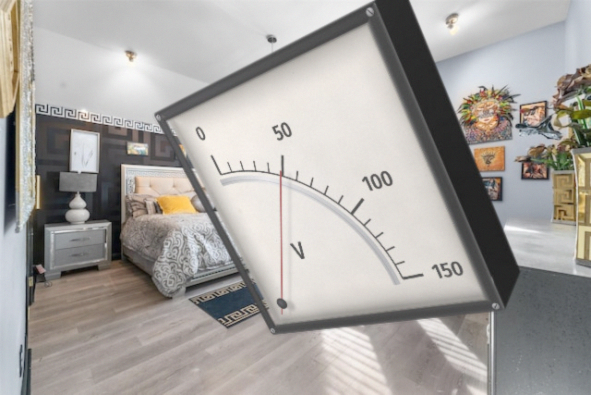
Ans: 50 V
